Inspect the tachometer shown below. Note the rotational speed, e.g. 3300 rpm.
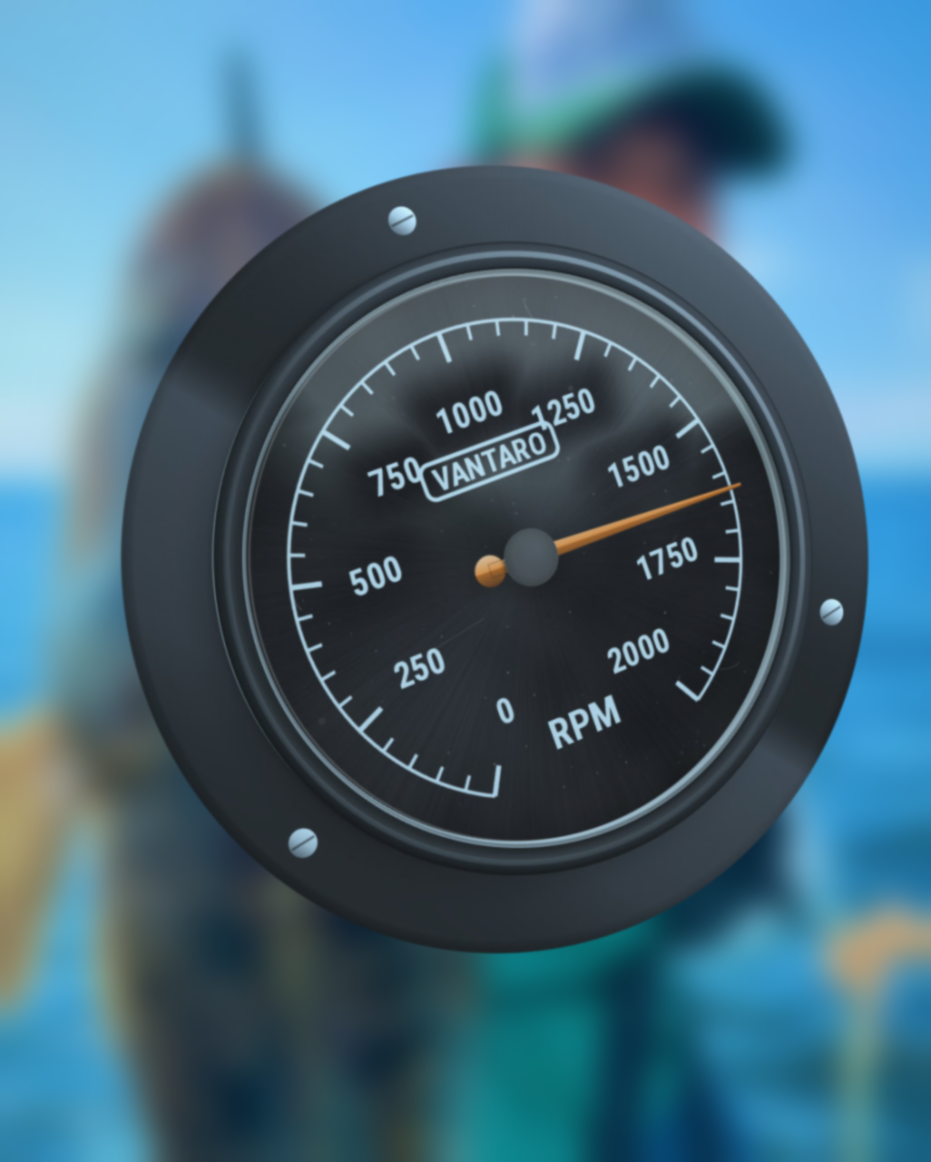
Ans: 1625 rpm
